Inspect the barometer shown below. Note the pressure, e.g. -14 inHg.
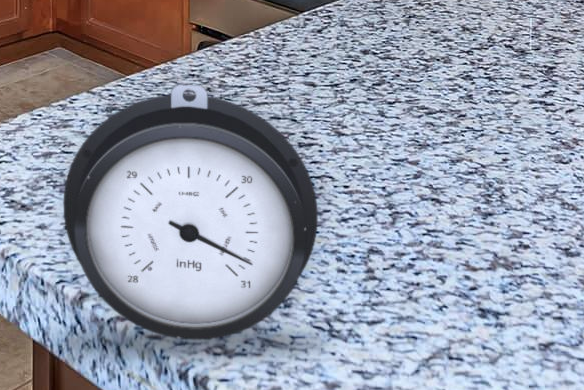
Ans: 30.8 inHg
